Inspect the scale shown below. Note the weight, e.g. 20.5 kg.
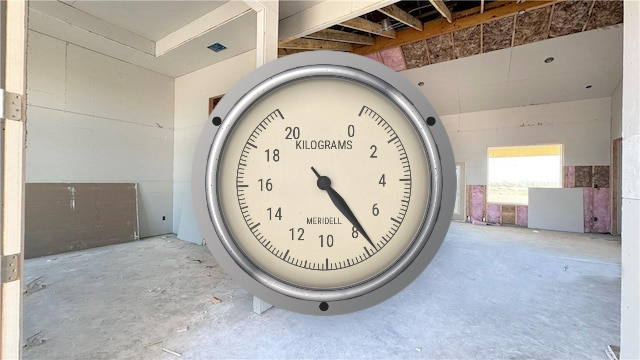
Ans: 7.6 kg
